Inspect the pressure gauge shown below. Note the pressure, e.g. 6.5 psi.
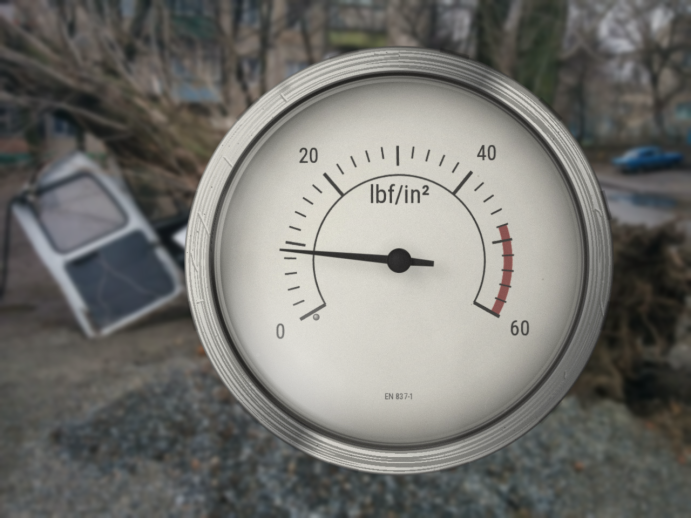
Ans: 9 psi
